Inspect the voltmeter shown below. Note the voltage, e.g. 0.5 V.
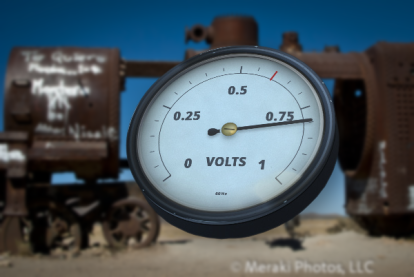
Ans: 0.8 V
